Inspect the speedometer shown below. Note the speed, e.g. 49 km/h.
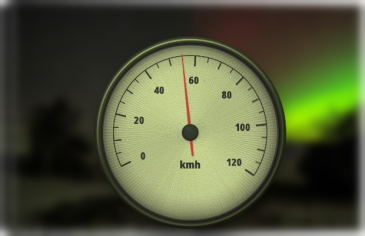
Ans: 55 km/h
